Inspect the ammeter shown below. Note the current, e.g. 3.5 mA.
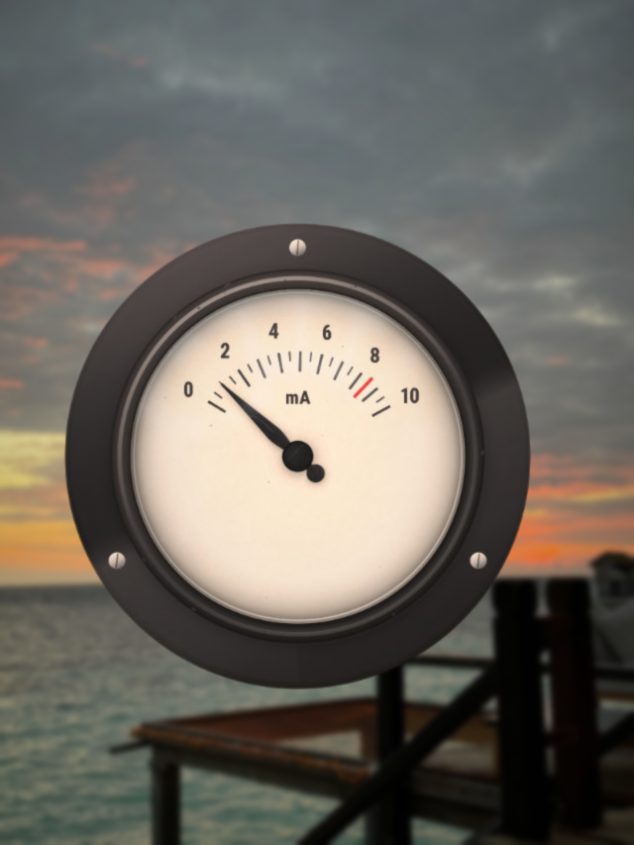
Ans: 1 mA
